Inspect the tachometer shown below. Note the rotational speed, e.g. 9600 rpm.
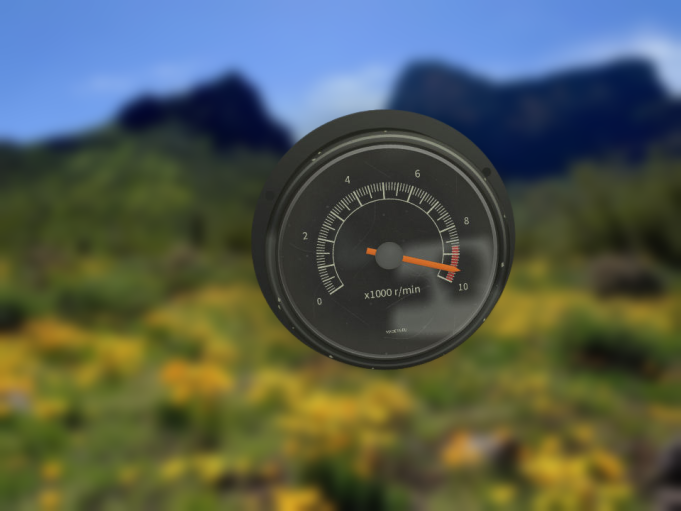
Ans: 9500 rpm
